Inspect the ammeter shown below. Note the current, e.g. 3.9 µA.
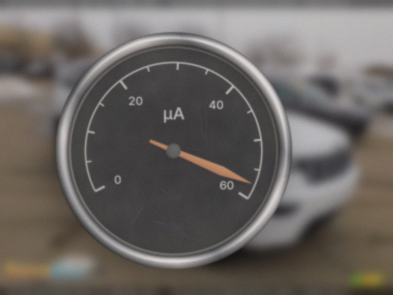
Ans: 57.5 µA
